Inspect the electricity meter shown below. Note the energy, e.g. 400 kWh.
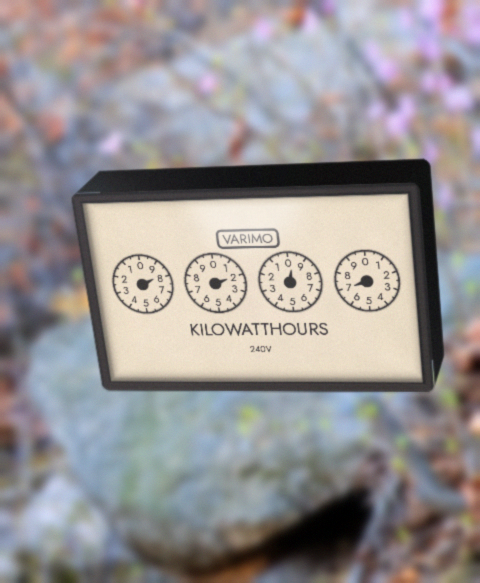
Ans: 8197 kWh
